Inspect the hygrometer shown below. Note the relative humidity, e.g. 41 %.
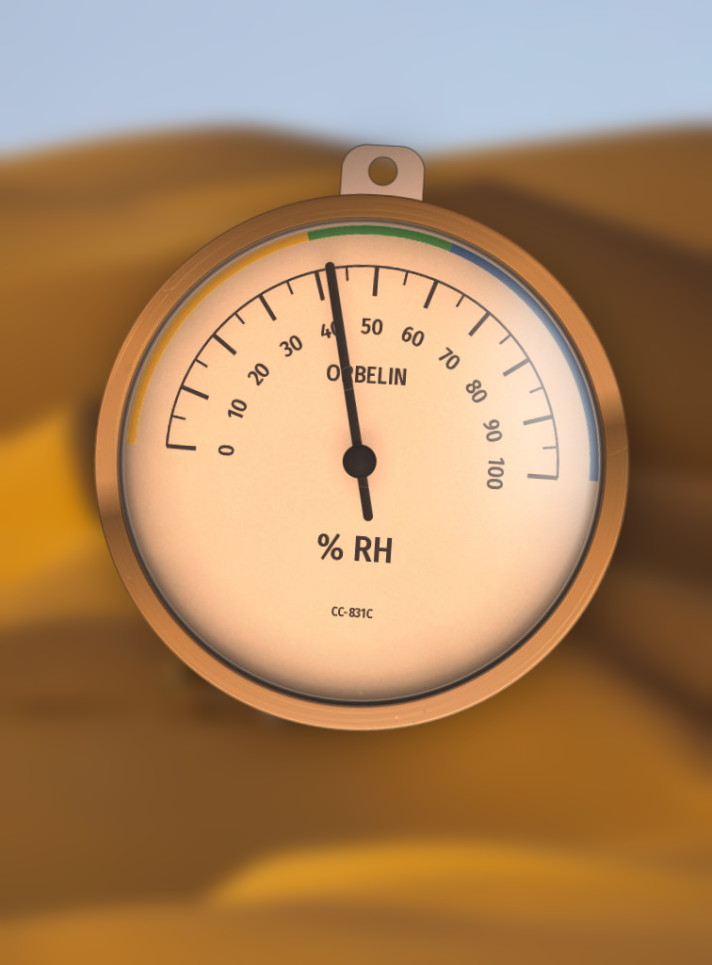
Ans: 42.5 %
